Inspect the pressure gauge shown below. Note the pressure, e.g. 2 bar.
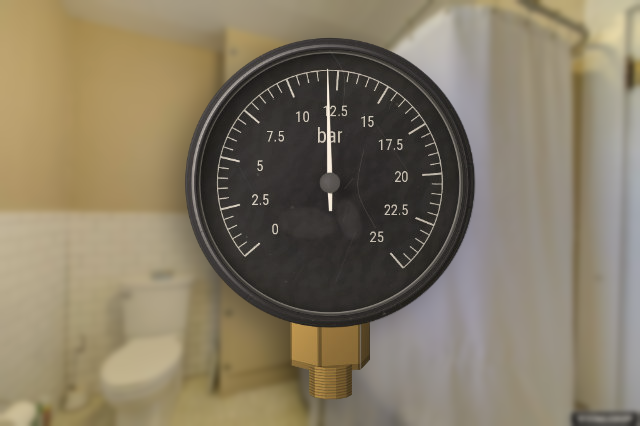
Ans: 12 bar
